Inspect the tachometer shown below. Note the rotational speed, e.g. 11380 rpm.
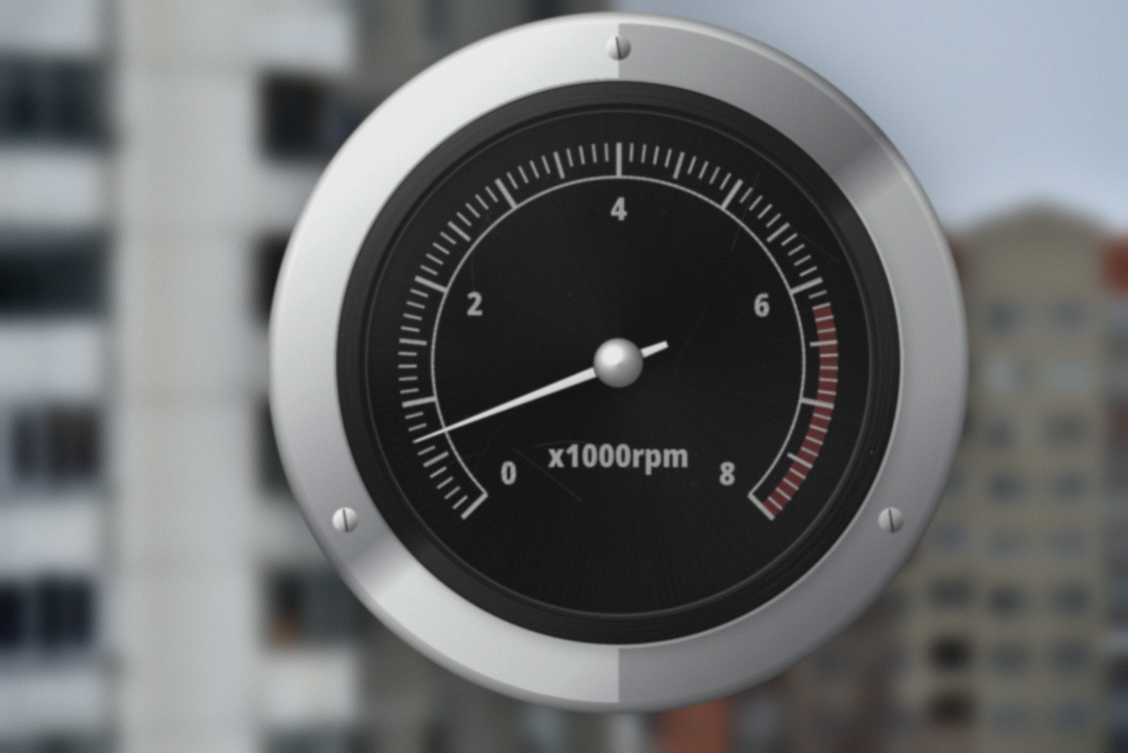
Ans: 700 rpm
